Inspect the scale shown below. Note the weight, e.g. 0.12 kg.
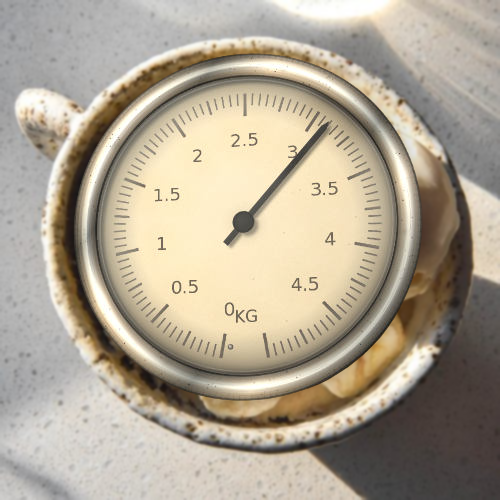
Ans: 3.1 kg
